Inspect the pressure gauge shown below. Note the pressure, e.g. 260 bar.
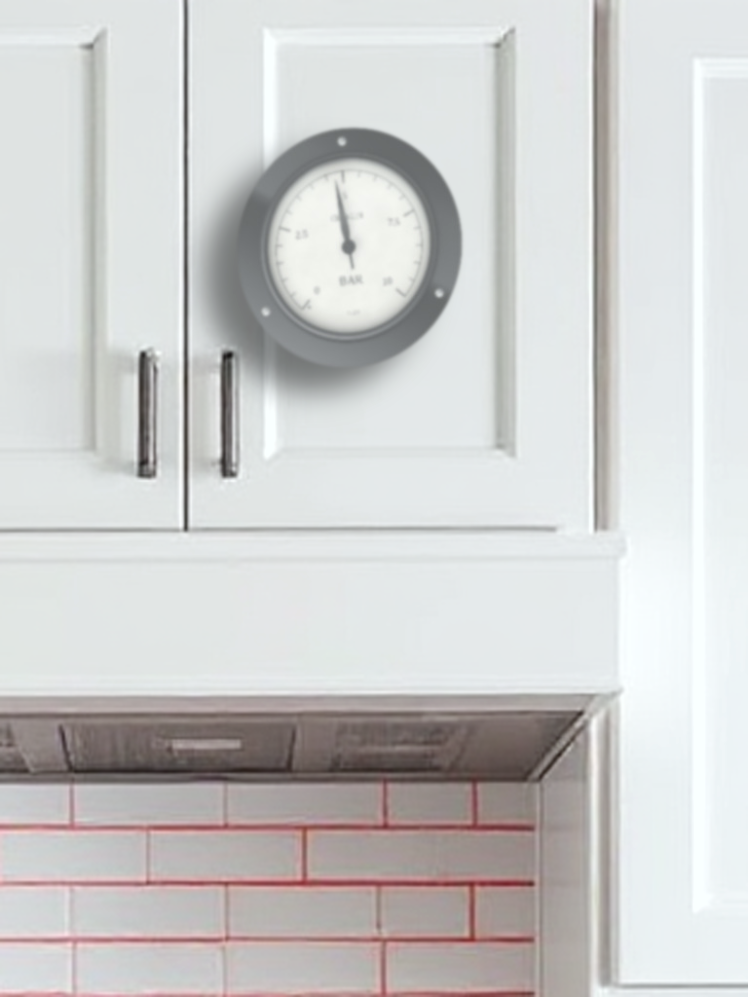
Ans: 4.75 bar
